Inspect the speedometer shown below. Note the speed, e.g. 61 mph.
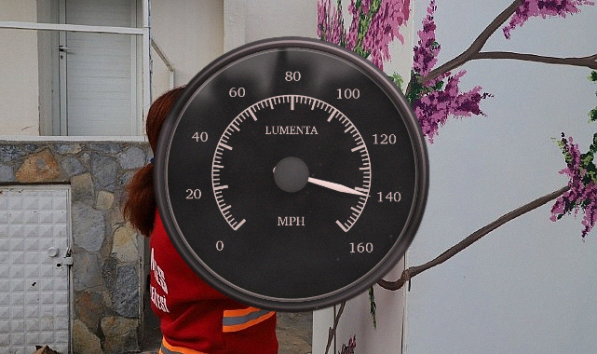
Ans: 142 mph
